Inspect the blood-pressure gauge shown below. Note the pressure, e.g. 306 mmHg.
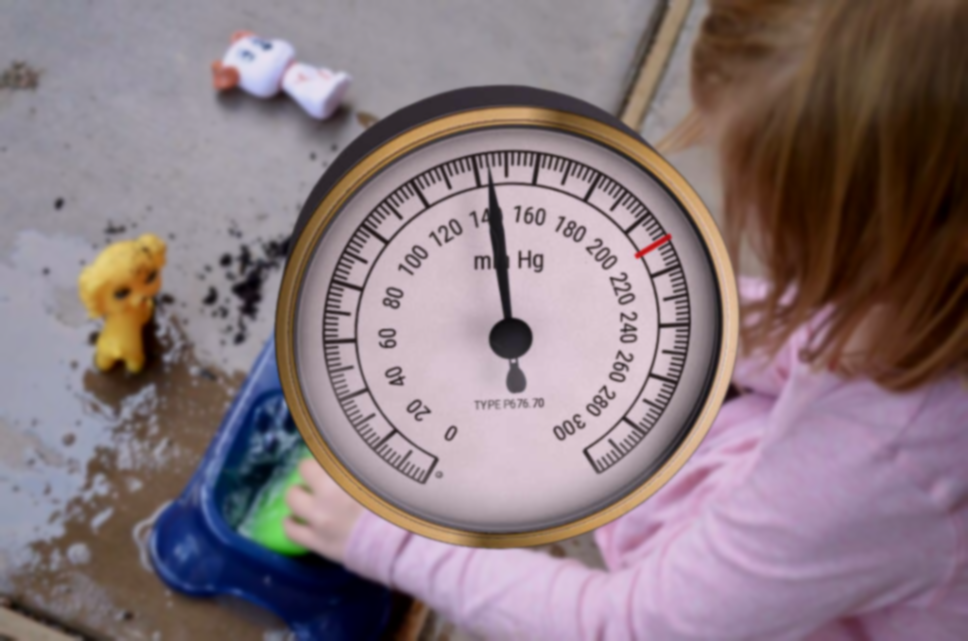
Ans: 144 mmHg
